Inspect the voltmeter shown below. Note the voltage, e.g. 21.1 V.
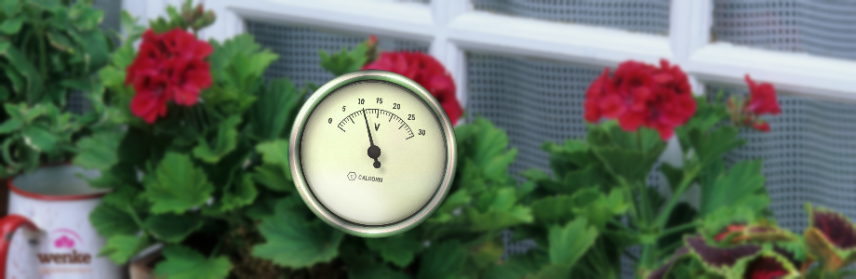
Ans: 10 V
